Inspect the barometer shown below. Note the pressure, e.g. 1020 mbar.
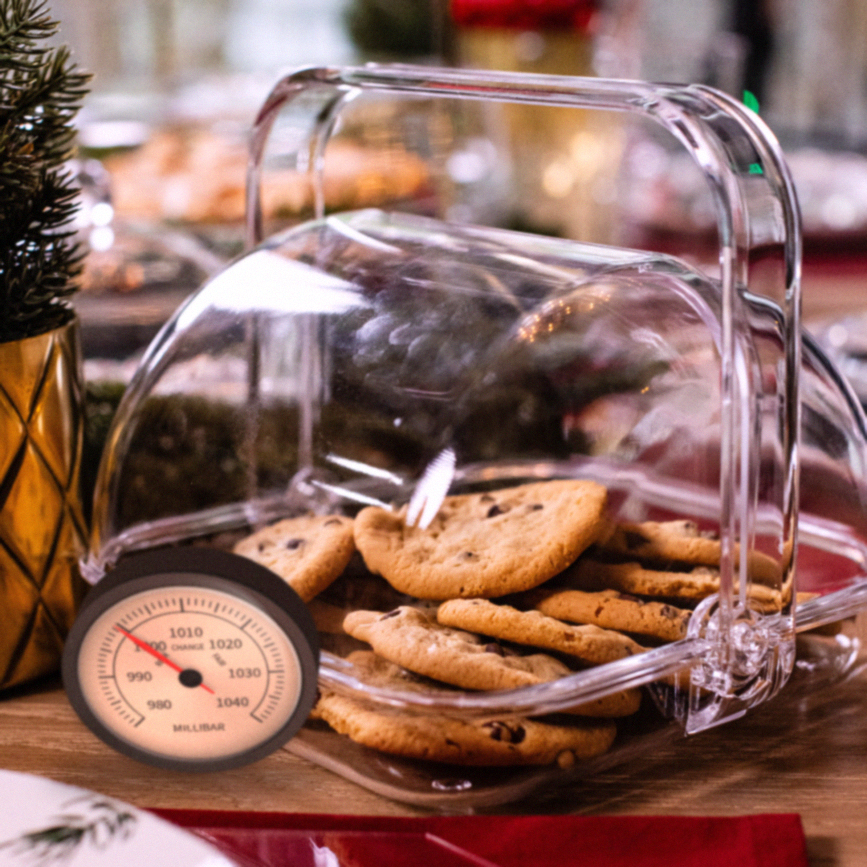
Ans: 1000 mbar
